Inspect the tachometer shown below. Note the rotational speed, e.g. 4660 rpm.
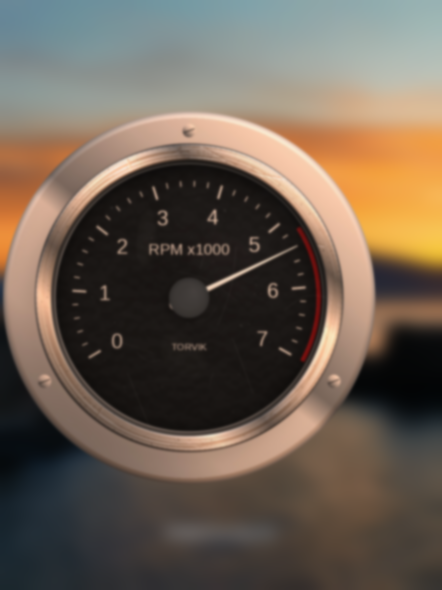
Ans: 5400 rpm
